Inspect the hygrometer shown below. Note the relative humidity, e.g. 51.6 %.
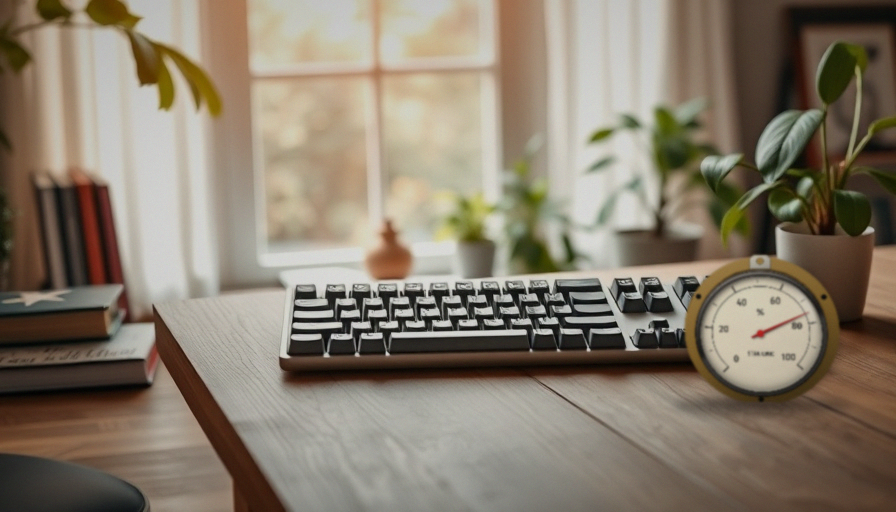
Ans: 75 %
